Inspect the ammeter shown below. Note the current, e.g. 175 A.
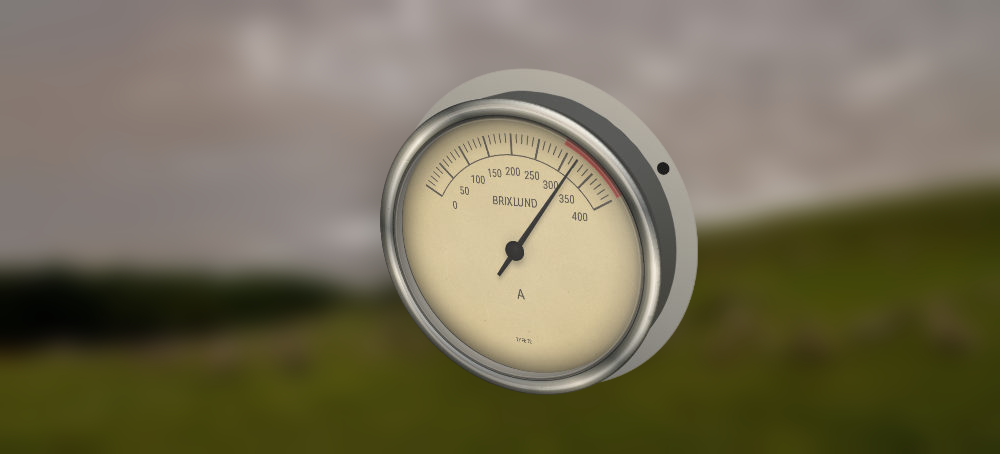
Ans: 320 A
